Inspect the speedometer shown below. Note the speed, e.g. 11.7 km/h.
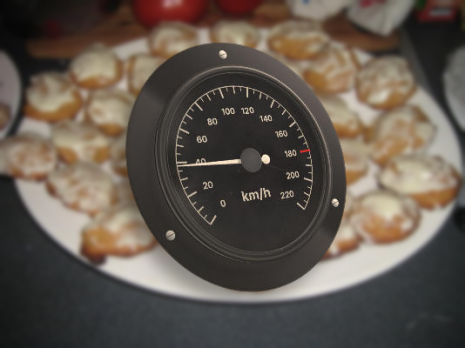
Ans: 37.5 km/h
